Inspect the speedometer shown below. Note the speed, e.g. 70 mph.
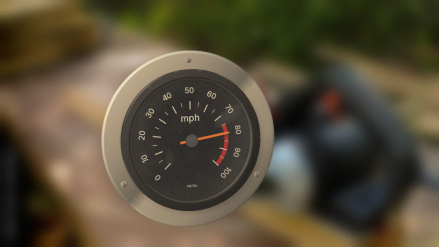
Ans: 80 mph
